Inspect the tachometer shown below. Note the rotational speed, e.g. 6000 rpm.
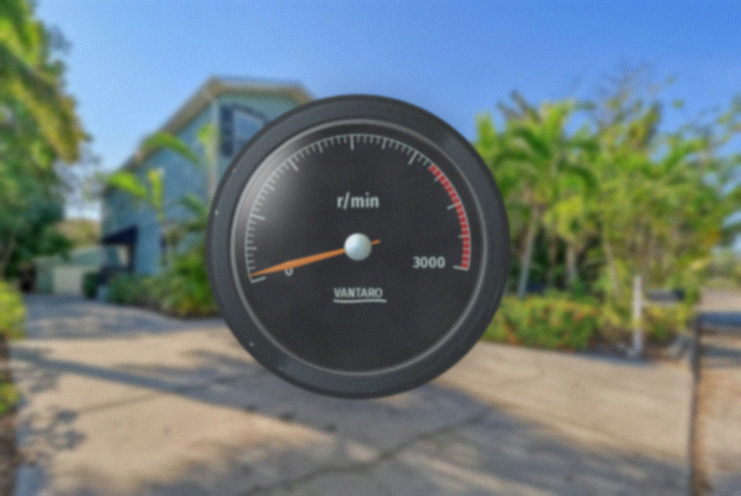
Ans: 50 rpm
